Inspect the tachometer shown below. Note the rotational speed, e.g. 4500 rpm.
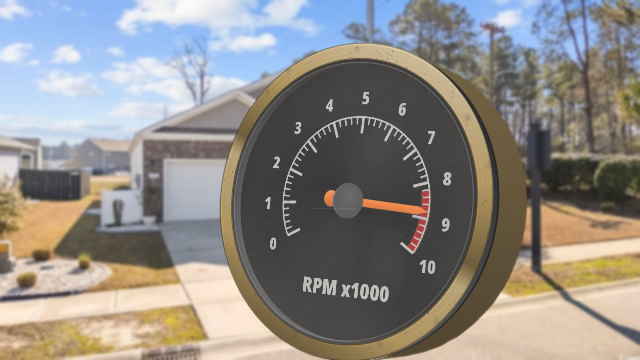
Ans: 8800 rpm
